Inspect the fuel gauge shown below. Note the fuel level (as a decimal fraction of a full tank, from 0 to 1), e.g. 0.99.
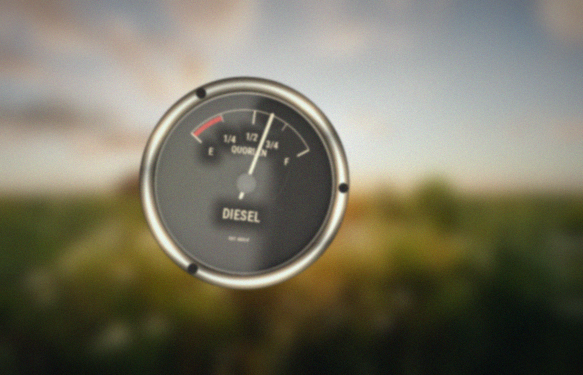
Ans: 0.625
